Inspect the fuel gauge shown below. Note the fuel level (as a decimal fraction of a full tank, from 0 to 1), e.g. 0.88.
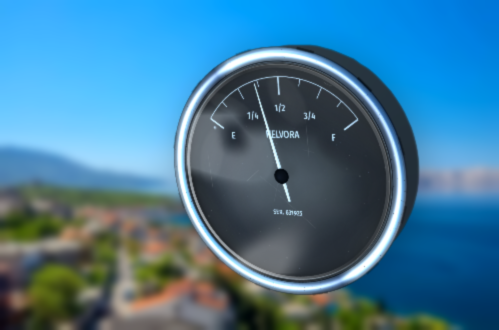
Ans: 0.375
